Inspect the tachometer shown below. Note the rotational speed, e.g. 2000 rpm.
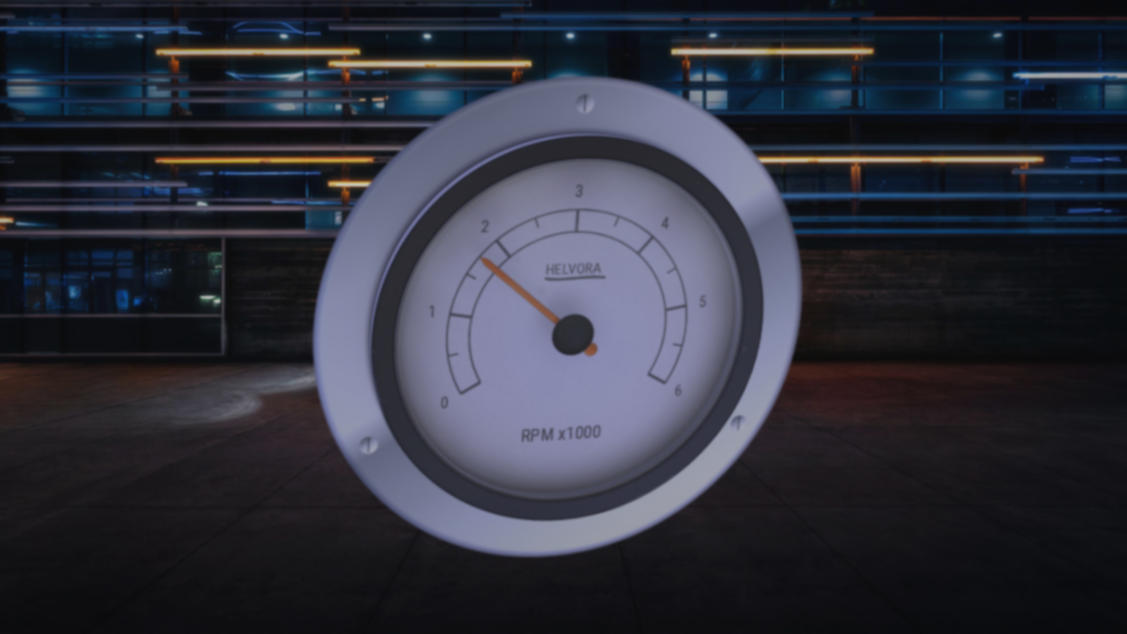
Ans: 1750 rpm
